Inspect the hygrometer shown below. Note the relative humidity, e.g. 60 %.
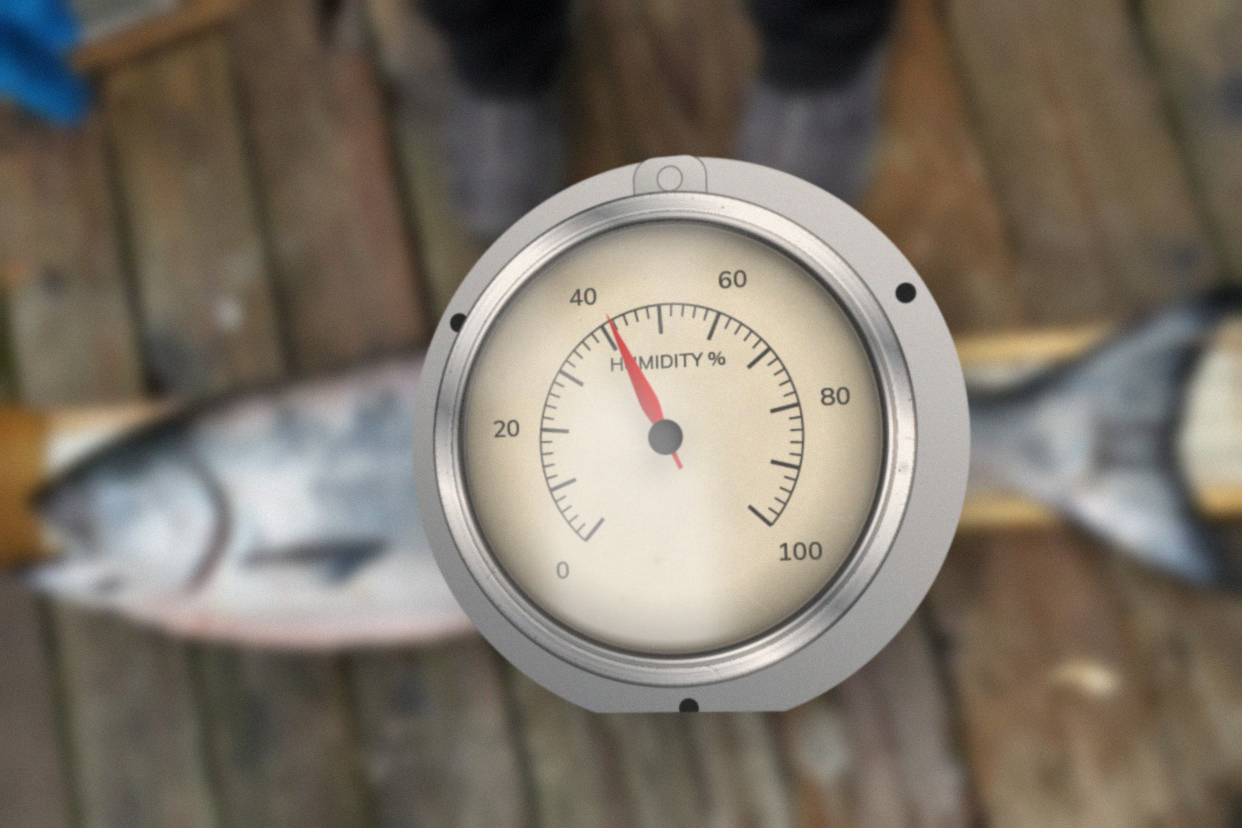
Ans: 42 %
